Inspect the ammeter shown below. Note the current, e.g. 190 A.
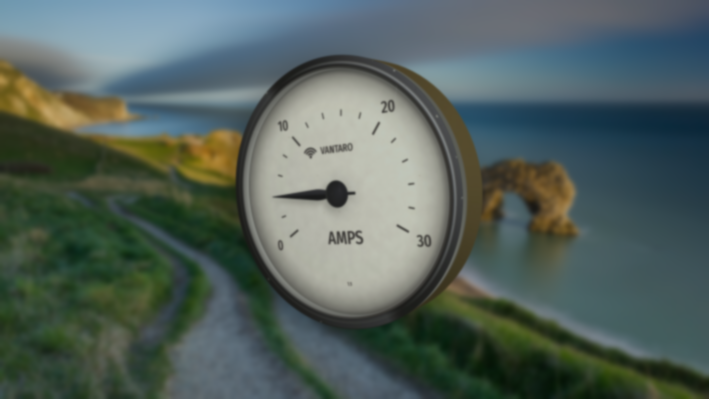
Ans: 4 A
